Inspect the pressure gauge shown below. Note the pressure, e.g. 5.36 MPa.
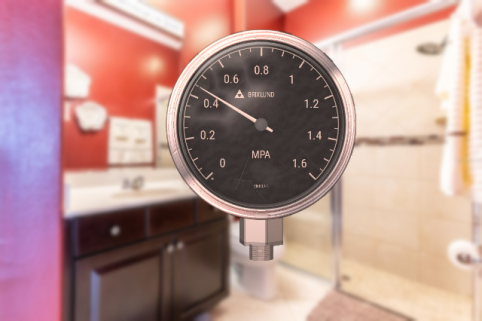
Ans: 0.45 MPa
